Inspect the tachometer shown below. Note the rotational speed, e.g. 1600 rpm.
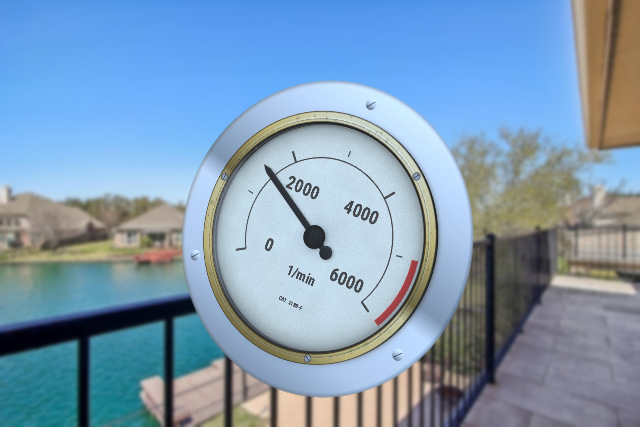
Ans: 1500 rpm
